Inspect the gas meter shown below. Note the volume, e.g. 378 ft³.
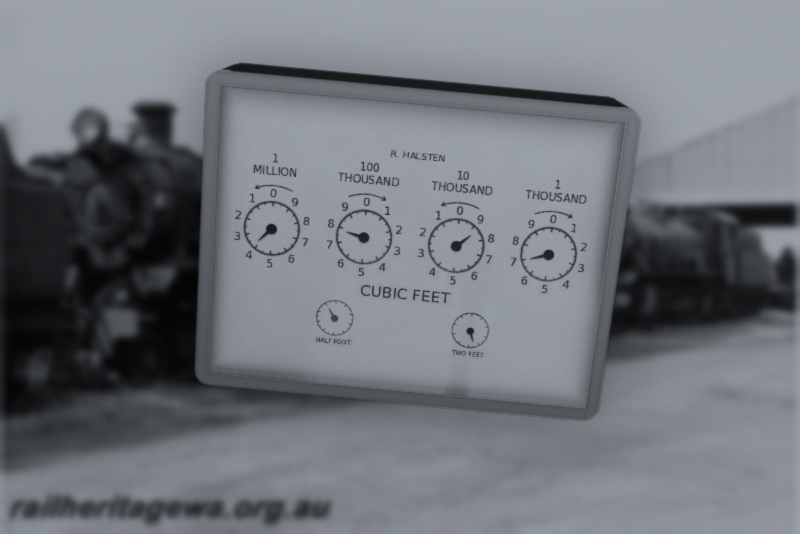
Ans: 378700 ft³
